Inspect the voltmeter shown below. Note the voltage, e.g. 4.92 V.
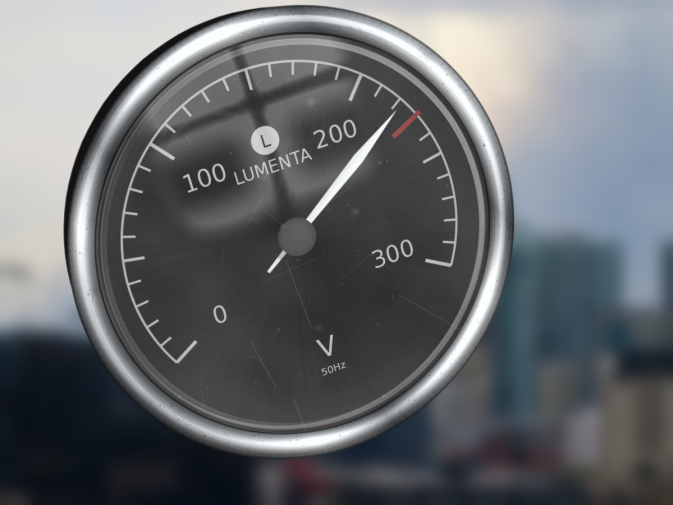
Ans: 220 V
